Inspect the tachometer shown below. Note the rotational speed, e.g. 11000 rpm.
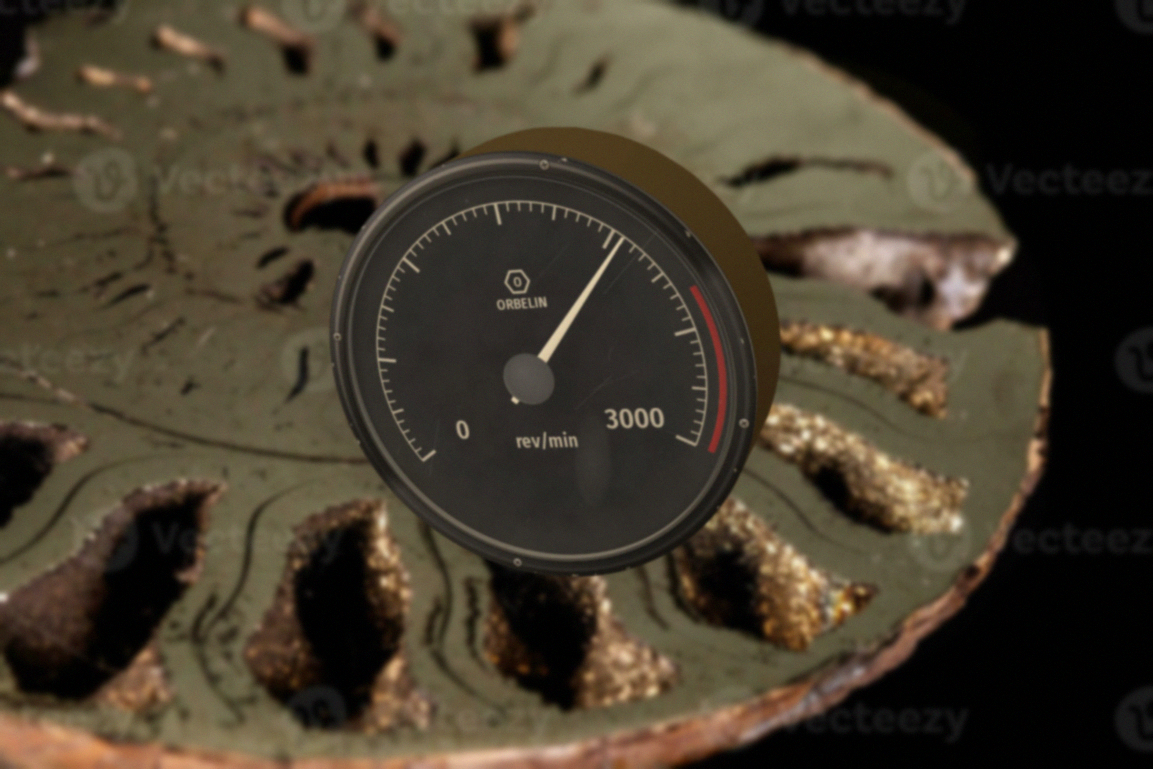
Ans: 2050 rpm
